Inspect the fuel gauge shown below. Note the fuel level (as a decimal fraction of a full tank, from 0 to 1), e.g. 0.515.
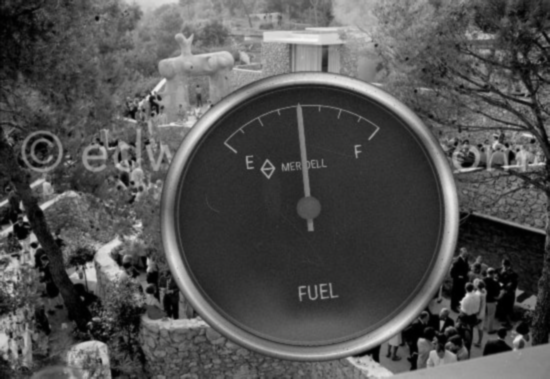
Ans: 0.5
